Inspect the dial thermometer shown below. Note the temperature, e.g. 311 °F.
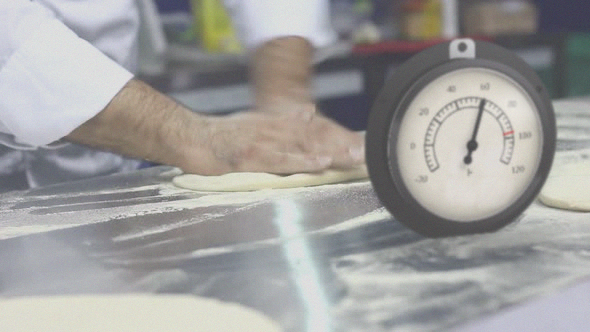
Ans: 60 °F
